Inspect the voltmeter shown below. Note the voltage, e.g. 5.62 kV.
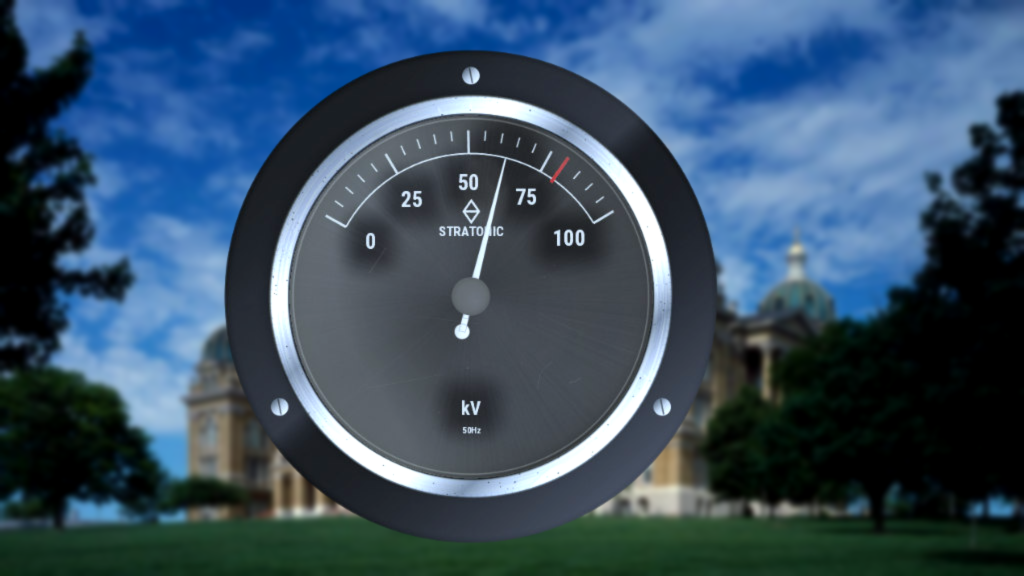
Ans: 62.5 kV
